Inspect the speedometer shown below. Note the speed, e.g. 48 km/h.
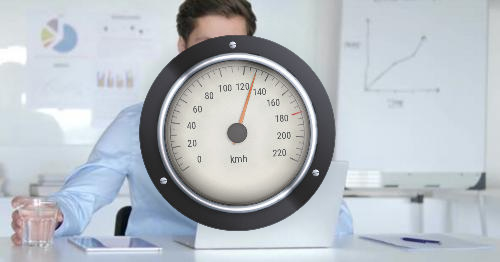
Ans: 130 km/h
